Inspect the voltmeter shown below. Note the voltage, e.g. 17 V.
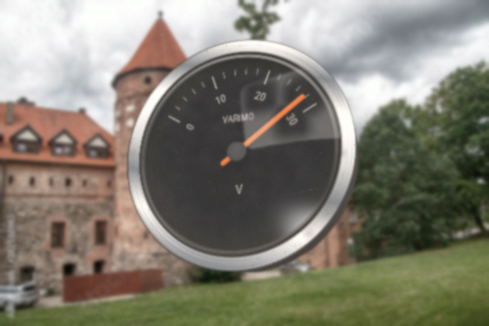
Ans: 28 V
